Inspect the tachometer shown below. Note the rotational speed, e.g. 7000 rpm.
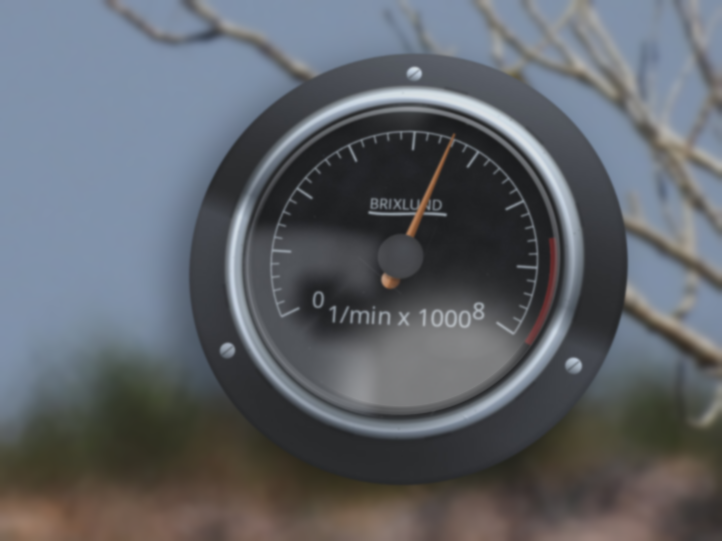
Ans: 4600 rpm
